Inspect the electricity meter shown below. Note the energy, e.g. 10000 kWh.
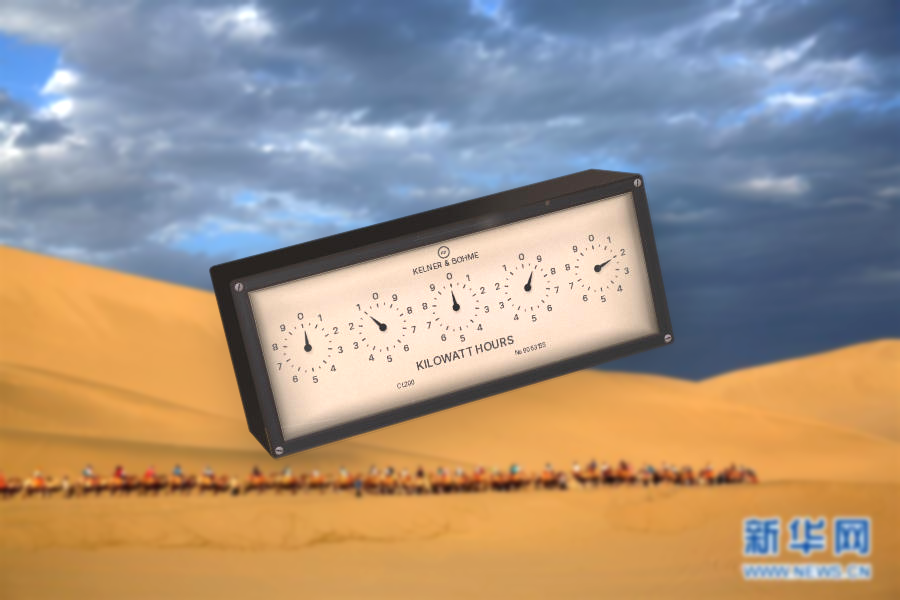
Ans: 992 kWh
